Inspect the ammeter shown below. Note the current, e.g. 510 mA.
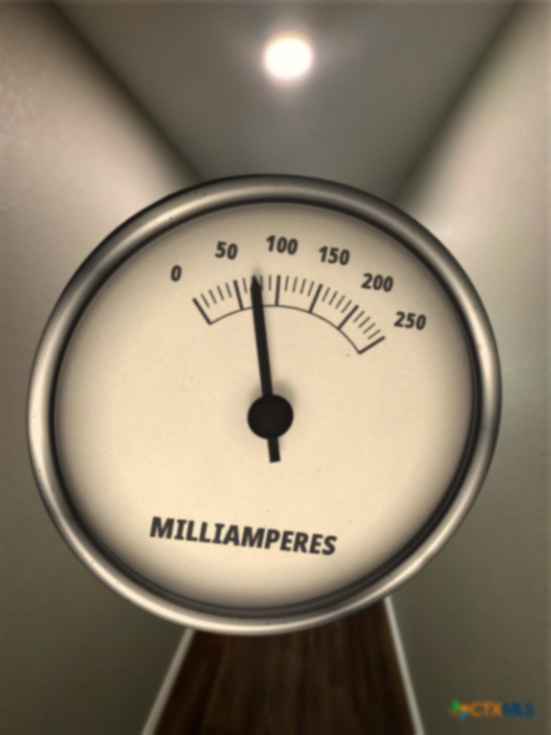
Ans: 70 mA
